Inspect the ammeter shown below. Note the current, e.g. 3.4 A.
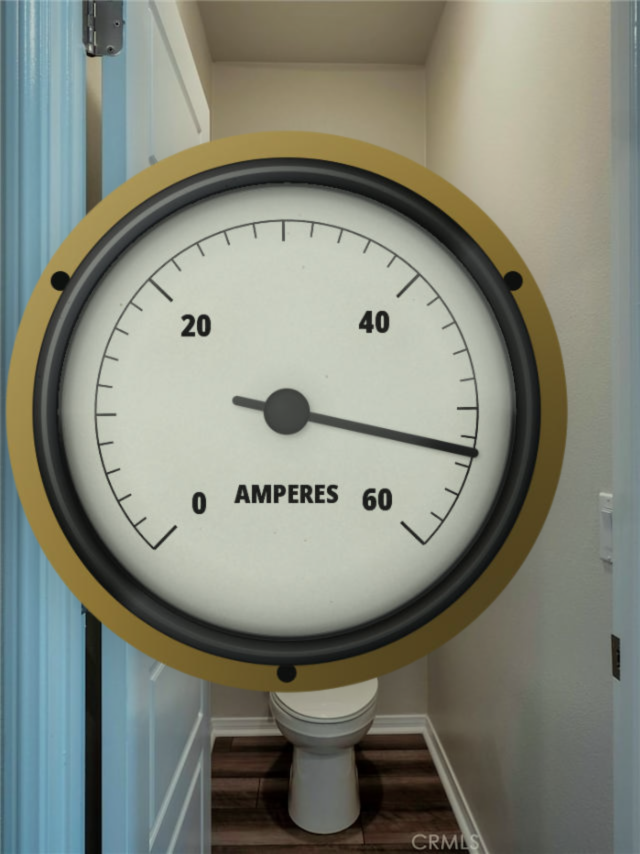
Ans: 53 A
